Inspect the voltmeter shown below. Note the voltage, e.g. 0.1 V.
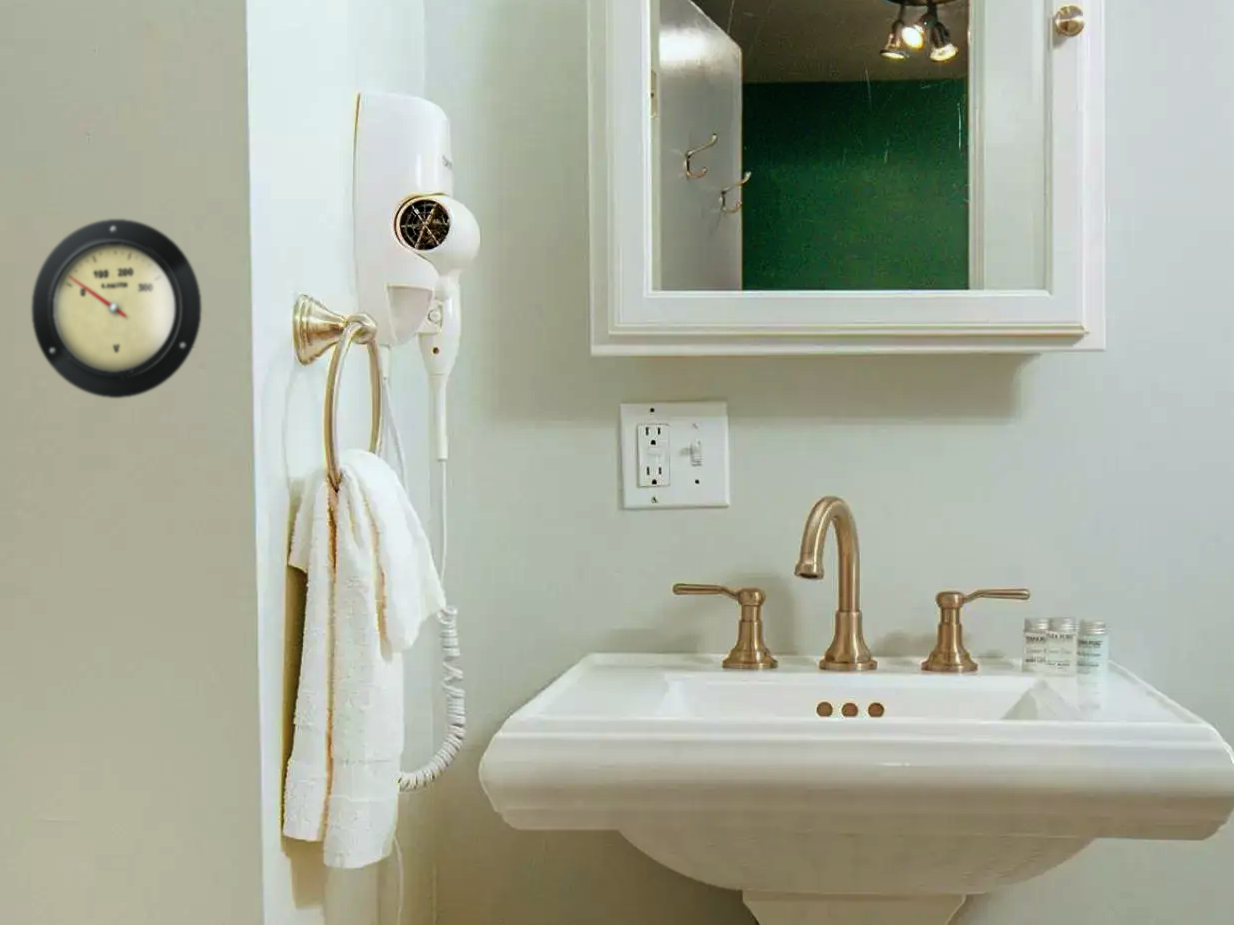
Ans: 20 V
